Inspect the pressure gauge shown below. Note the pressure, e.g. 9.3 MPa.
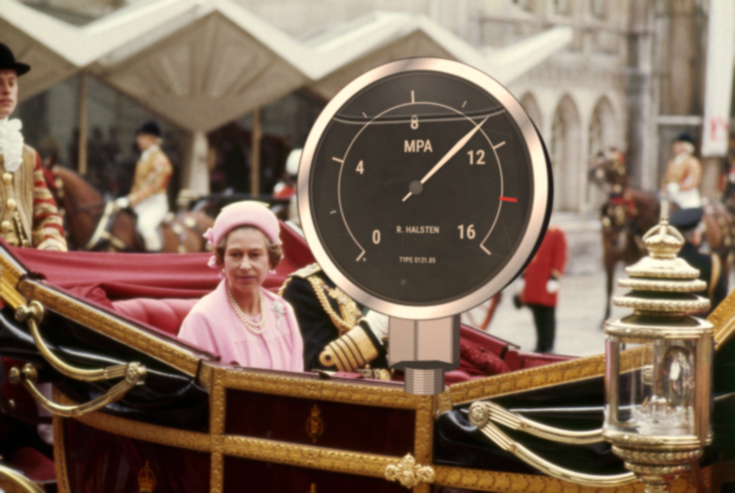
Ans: 11 MPa
